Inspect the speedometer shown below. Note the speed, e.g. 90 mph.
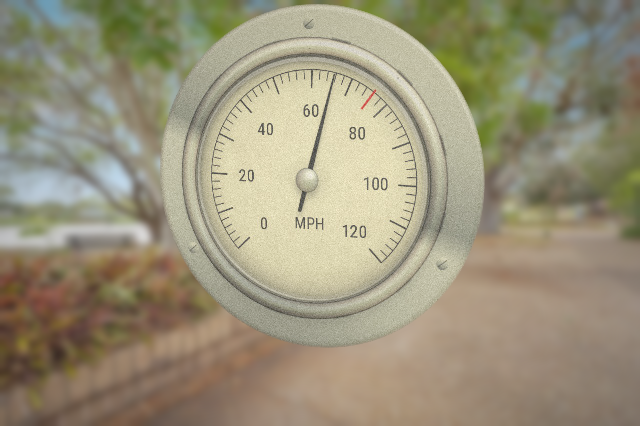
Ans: 66 mph
